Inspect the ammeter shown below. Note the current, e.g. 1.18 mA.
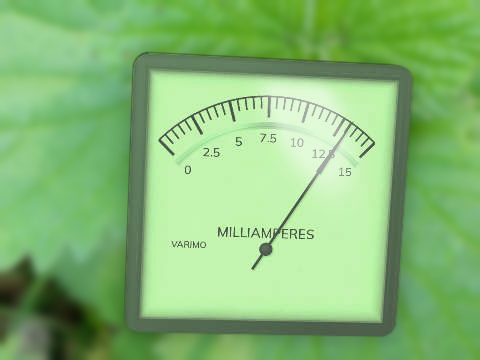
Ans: 13 mA
